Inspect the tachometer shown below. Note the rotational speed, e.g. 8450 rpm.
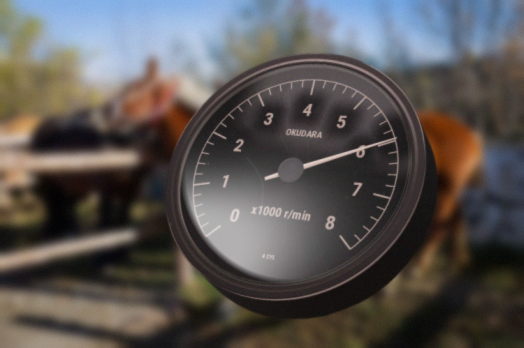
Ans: 6000 rpm
